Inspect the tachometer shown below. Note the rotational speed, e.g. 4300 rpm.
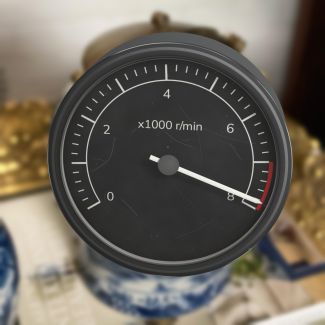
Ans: 7800 rpm
